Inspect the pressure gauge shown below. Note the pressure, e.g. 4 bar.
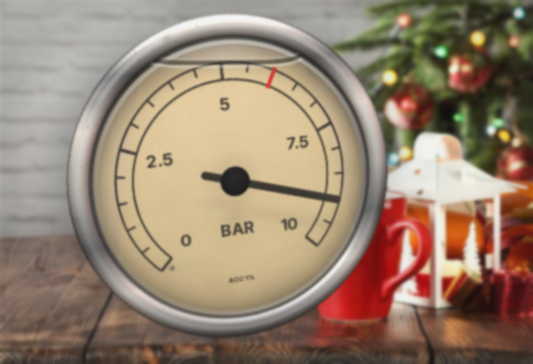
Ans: 9 bar
